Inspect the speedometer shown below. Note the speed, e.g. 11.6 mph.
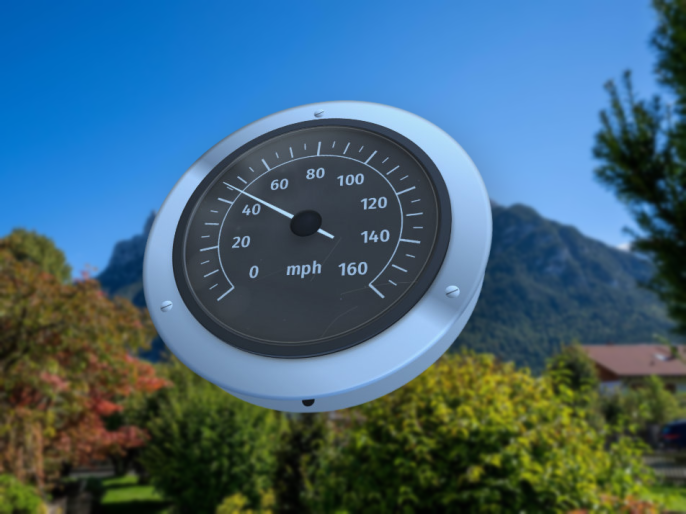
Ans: 45 mph
